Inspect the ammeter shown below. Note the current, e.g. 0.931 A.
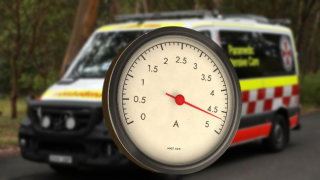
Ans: 4.7 A
